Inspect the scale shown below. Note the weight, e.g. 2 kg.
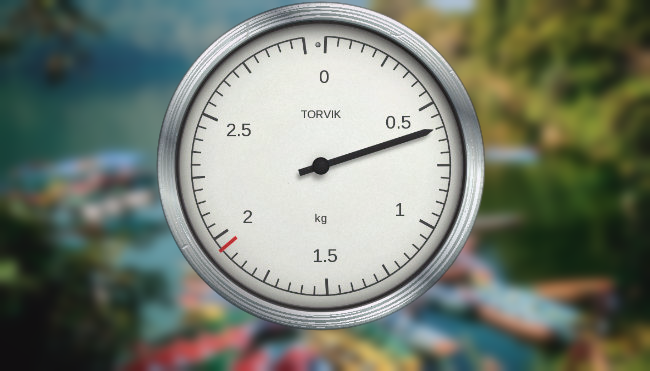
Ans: 0.6 kg
